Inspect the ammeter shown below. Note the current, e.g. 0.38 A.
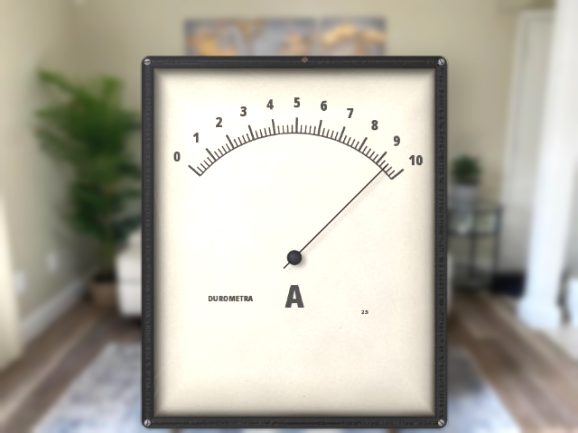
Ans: 9.4 A
